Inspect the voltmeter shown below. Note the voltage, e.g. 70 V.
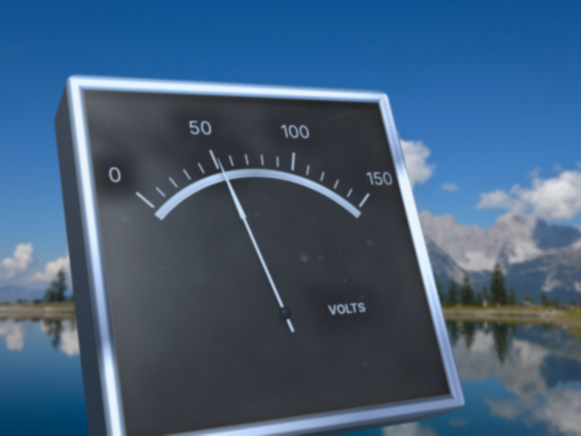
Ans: 50 V
